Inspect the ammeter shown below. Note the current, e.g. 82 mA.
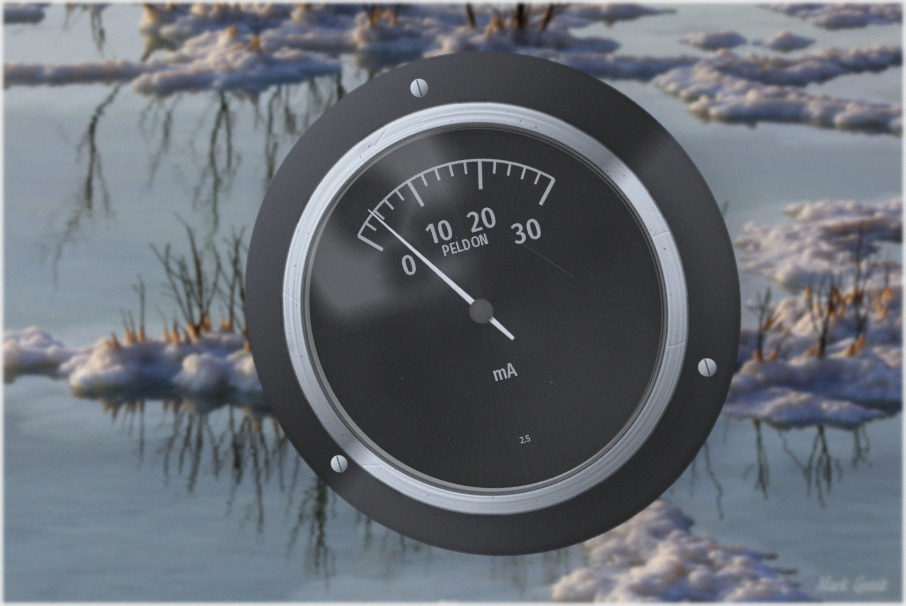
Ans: 4 mA
